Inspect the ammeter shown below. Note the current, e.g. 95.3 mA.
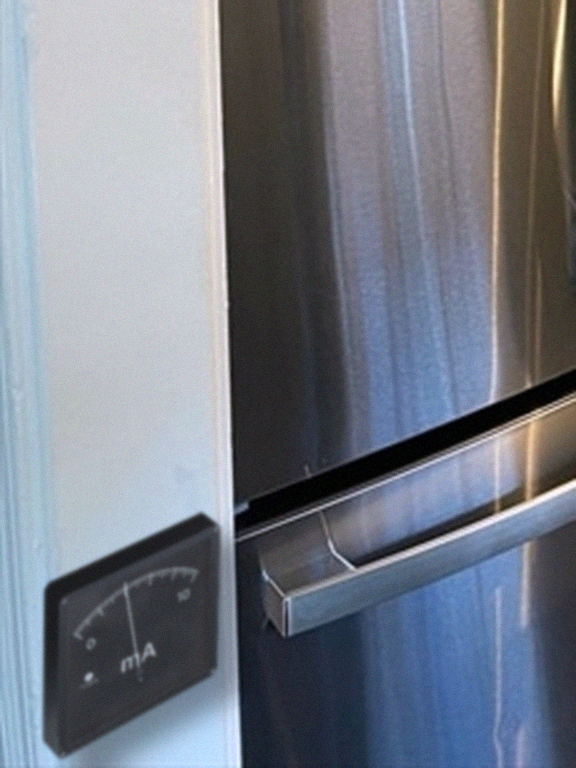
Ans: 4 mA
